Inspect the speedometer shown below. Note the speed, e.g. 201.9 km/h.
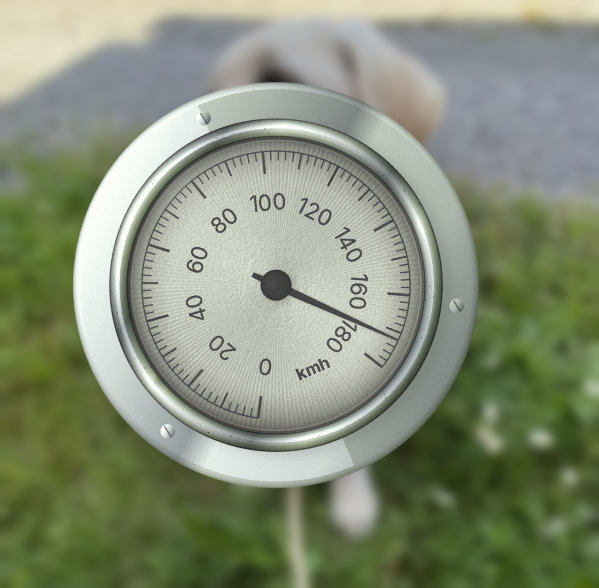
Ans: 172 km/h
